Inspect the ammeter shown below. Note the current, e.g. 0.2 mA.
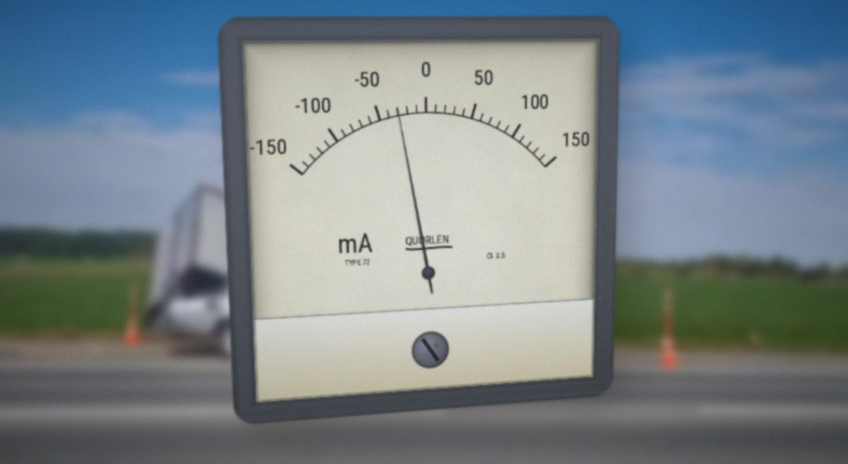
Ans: -30 mA
